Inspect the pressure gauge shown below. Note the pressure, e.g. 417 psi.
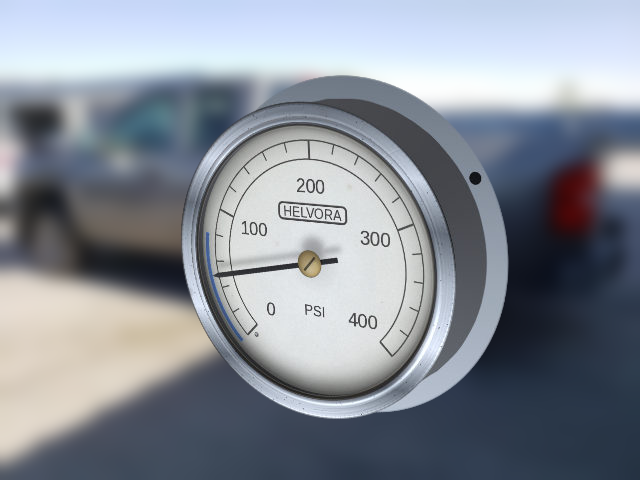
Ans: 50 psi
